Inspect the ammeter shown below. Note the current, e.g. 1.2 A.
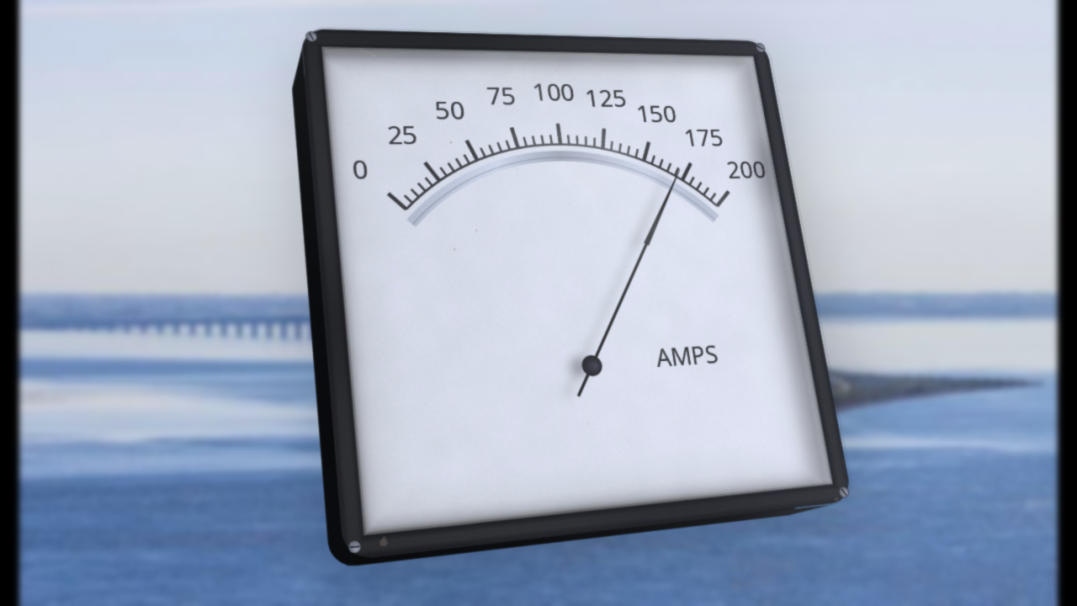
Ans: 170 A
